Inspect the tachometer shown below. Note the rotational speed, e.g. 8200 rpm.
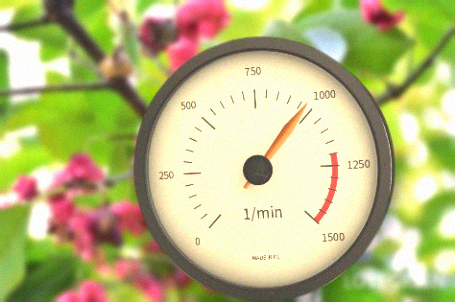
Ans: 975 rpm
